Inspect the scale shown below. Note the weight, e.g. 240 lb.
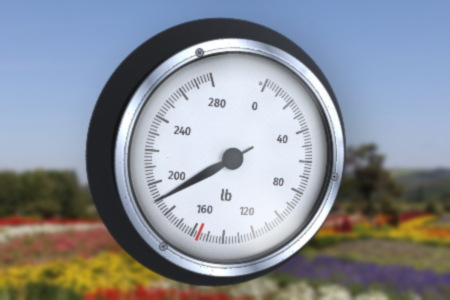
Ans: 190 lb
